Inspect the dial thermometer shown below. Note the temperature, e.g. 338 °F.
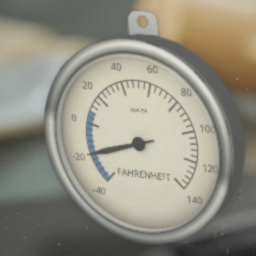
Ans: -20 °F
